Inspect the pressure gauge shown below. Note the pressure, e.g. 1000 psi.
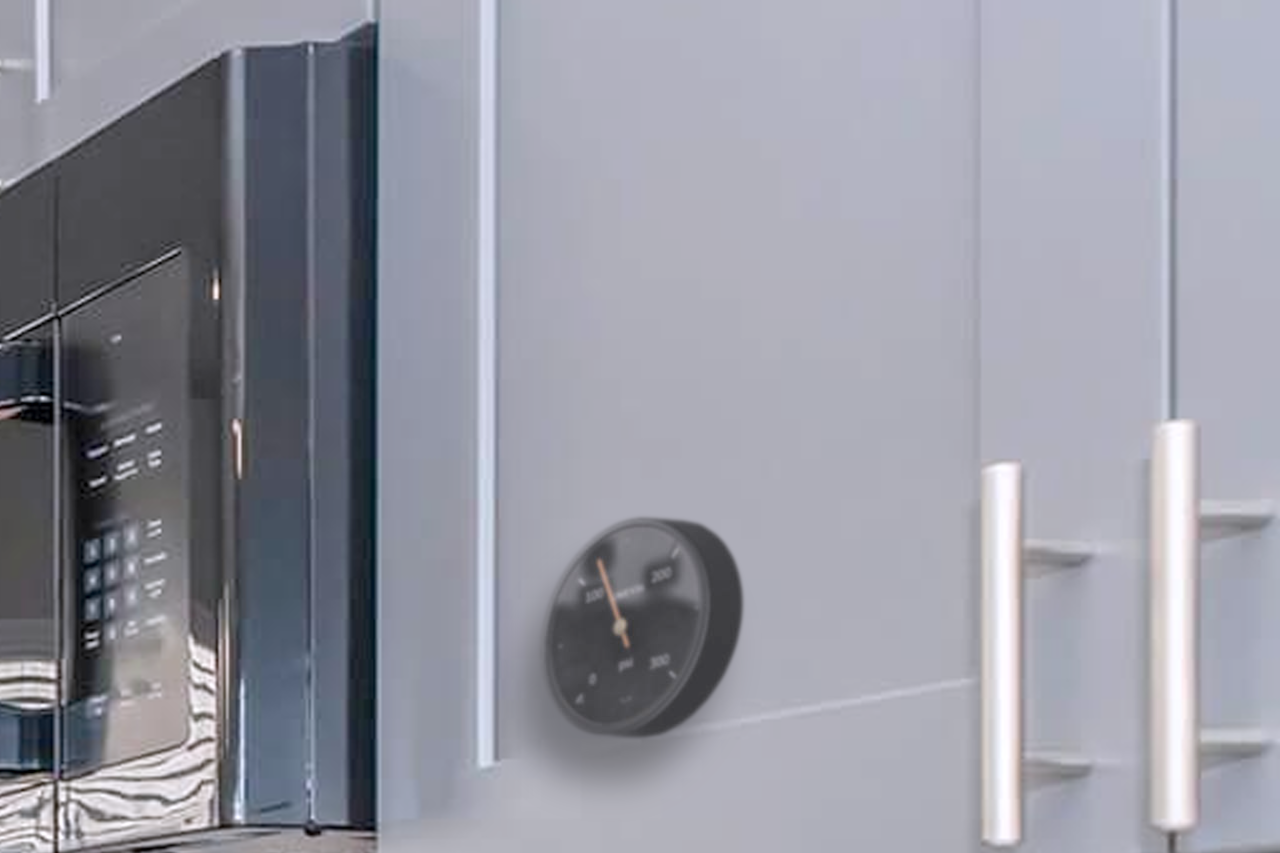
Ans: 125 psi
